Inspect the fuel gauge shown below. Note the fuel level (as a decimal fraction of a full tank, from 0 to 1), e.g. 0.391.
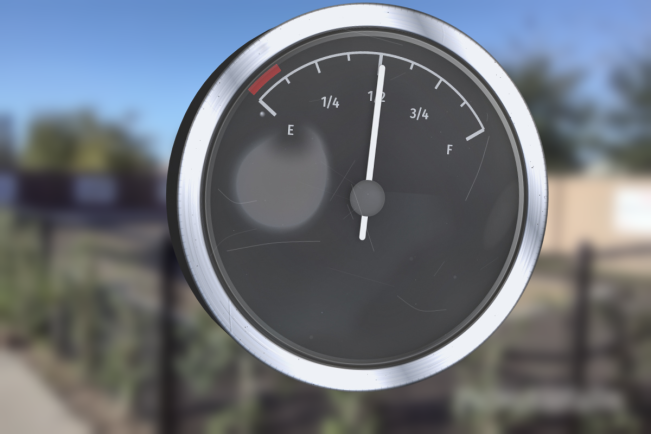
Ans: 0.5
